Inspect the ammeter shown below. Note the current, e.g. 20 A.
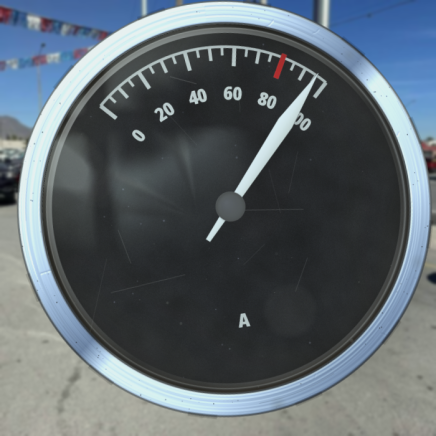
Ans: 95 A
